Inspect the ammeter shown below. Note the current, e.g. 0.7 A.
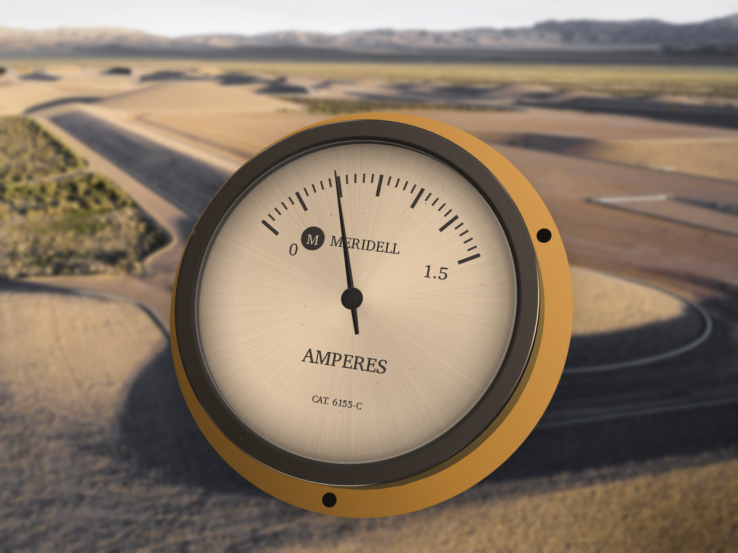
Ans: 0.5 A
